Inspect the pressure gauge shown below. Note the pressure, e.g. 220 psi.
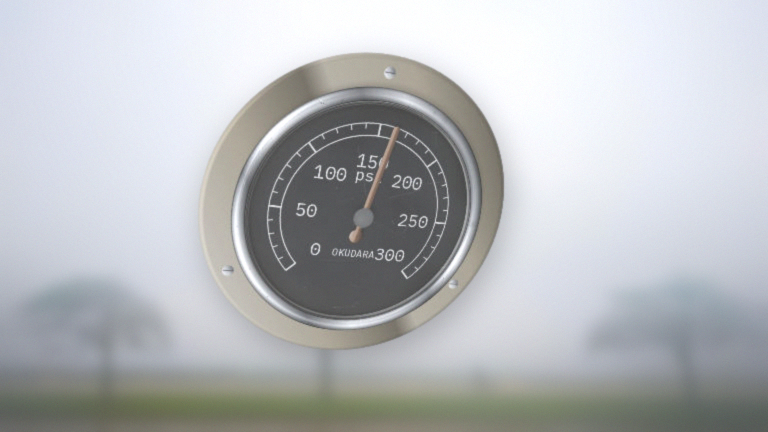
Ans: 160 psi
